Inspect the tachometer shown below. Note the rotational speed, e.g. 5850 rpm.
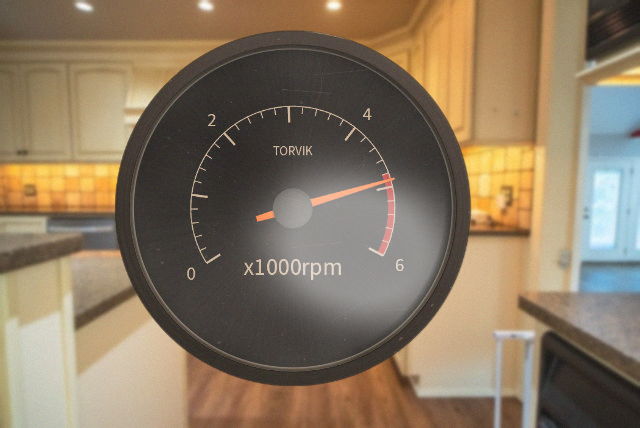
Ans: 4900 rpm
